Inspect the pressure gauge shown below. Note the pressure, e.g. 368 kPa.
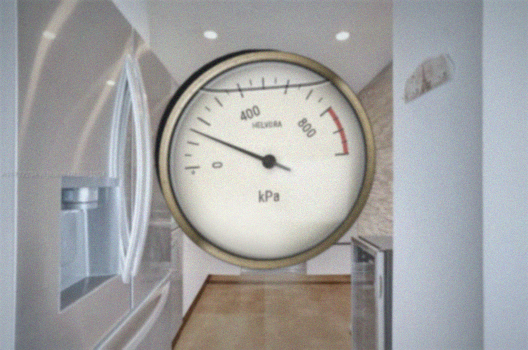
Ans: 150 kPa
